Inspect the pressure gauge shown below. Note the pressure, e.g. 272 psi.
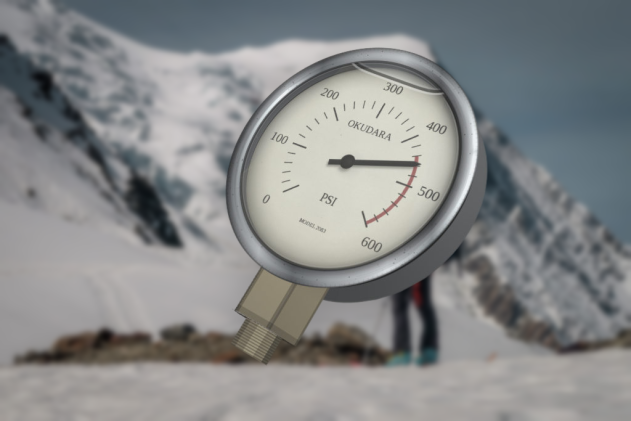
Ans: 460 psi
